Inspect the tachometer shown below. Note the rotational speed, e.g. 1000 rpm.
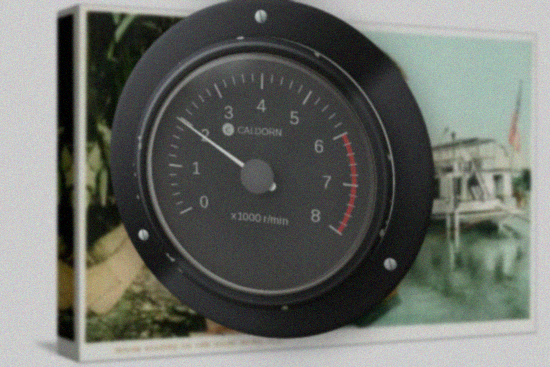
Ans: 2000 rpm
